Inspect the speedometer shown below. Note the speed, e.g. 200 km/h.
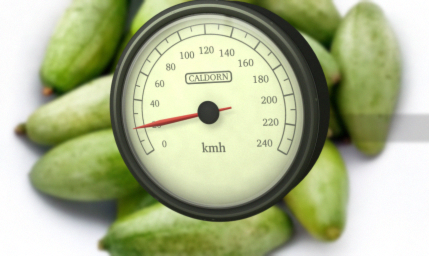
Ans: 20 km/h
